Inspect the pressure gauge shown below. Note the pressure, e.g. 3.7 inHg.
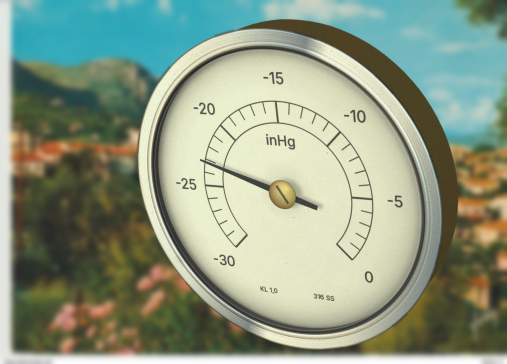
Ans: -23 inHg
